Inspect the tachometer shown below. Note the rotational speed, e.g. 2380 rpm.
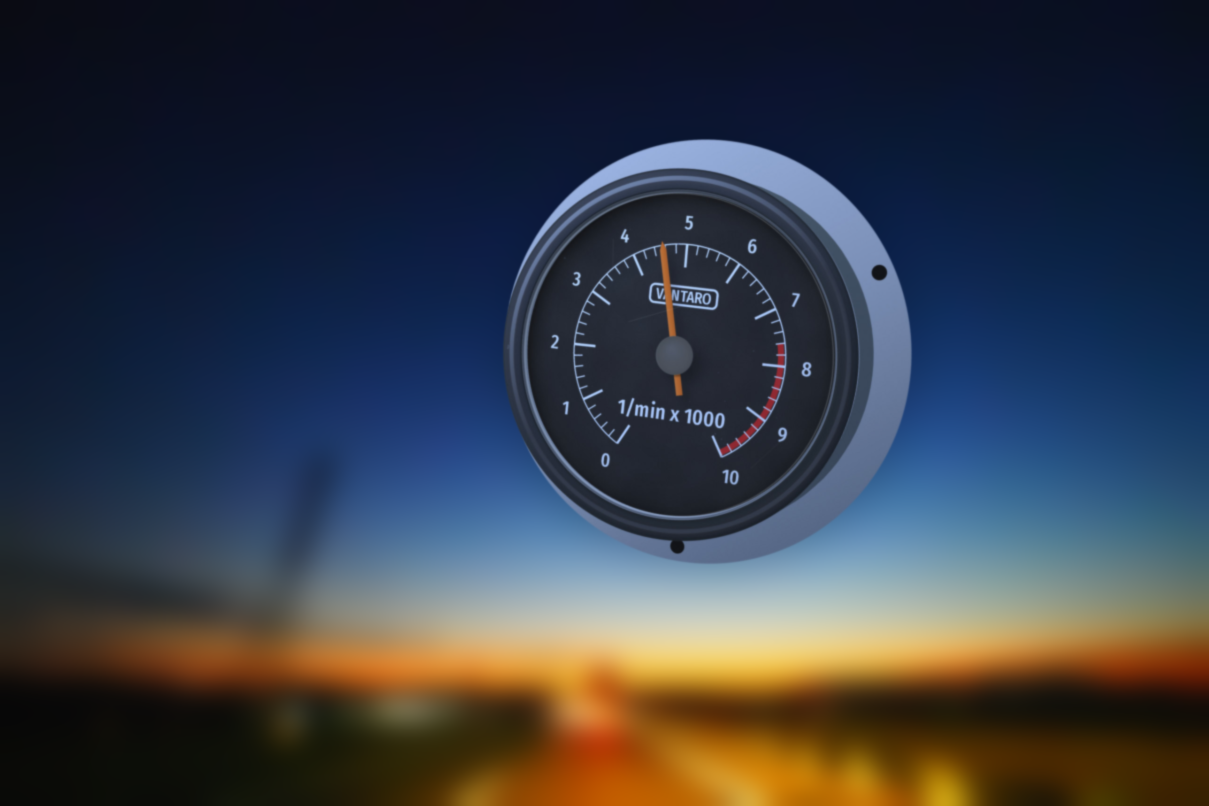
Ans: 4600 rpm
